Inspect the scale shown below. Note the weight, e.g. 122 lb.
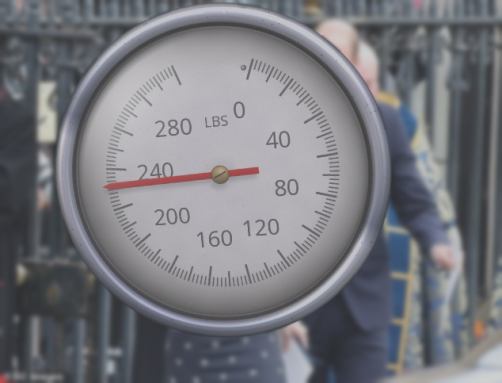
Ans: 232 lb
